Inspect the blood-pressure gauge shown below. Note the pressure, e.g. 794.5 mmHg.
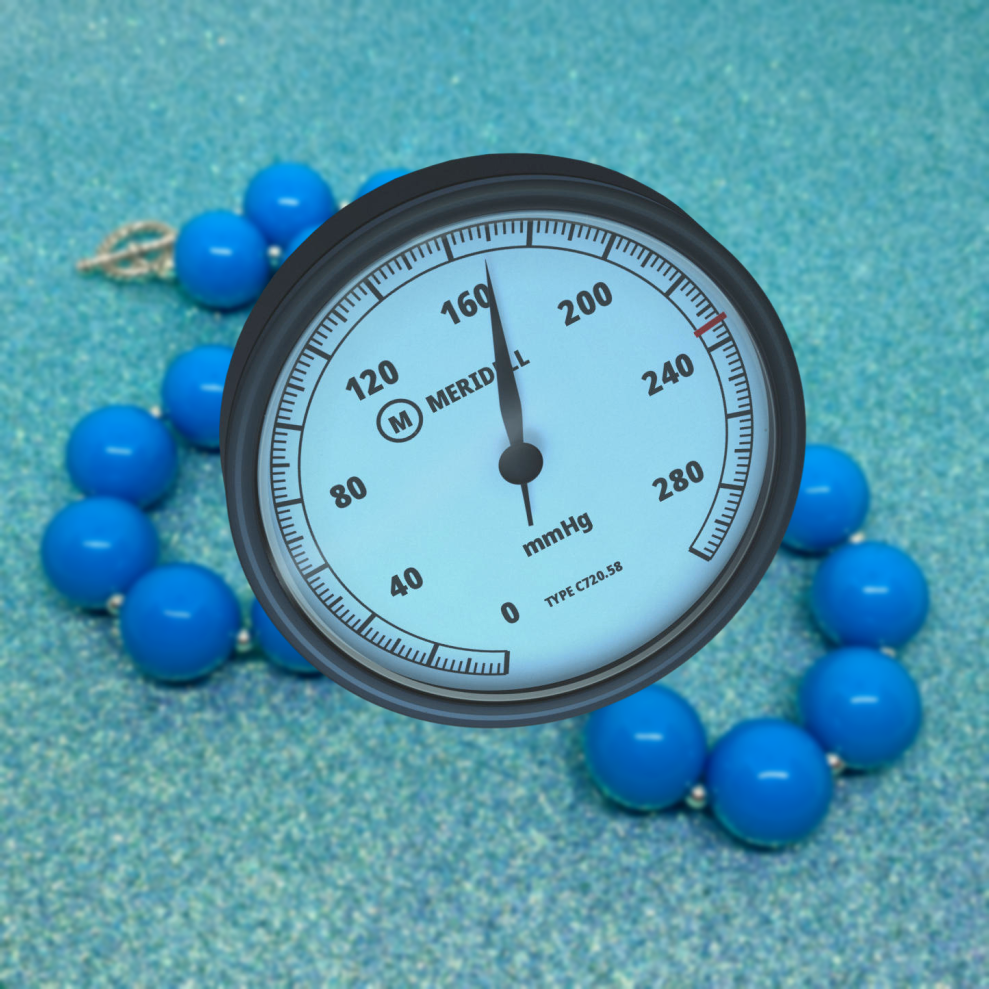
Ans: 168 mmHg
